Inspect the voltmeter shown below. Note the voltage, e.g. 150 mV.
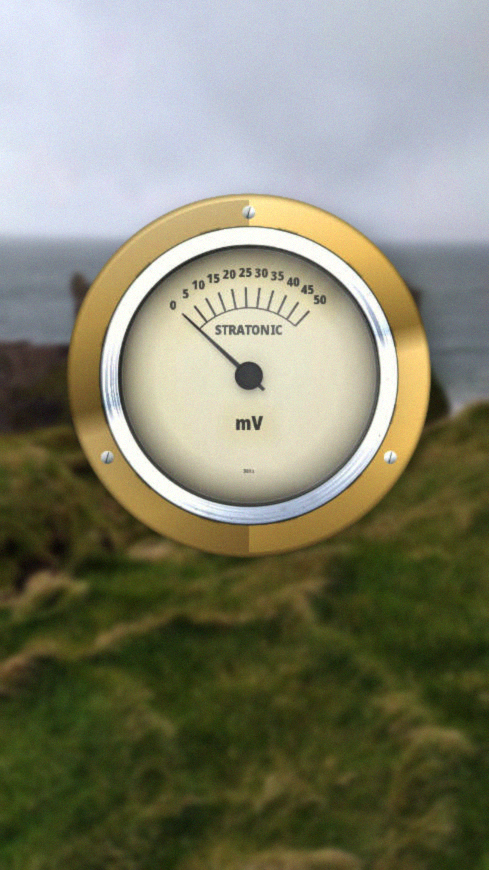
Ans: 0 mV
